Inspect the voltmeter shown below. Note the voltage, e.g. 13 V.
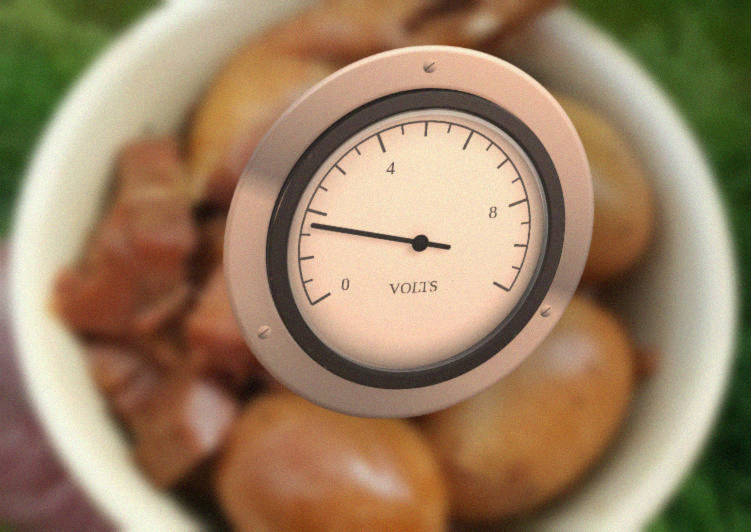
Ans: 1.75 V
